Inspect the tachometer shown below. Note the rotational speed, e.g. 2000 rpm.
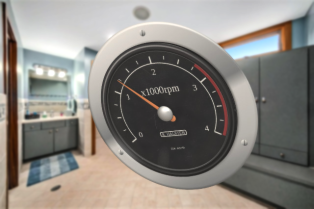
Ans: 1250 rpm
